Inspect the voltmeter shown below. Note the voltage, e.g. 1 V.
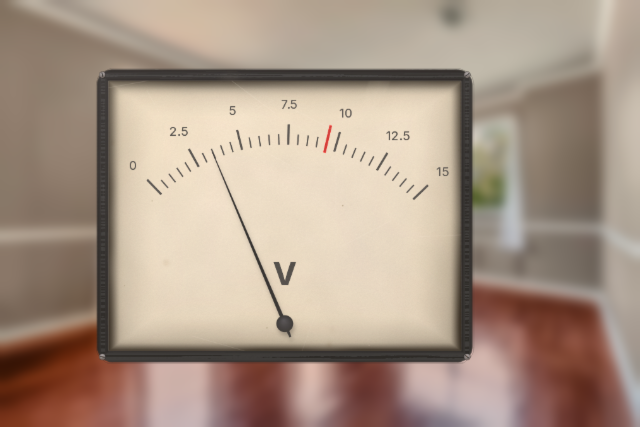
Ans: 3.5 V
